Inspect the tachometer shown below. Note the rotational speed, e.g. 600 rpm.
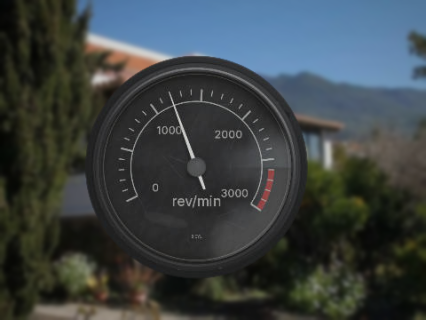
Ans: 1200 rpm
